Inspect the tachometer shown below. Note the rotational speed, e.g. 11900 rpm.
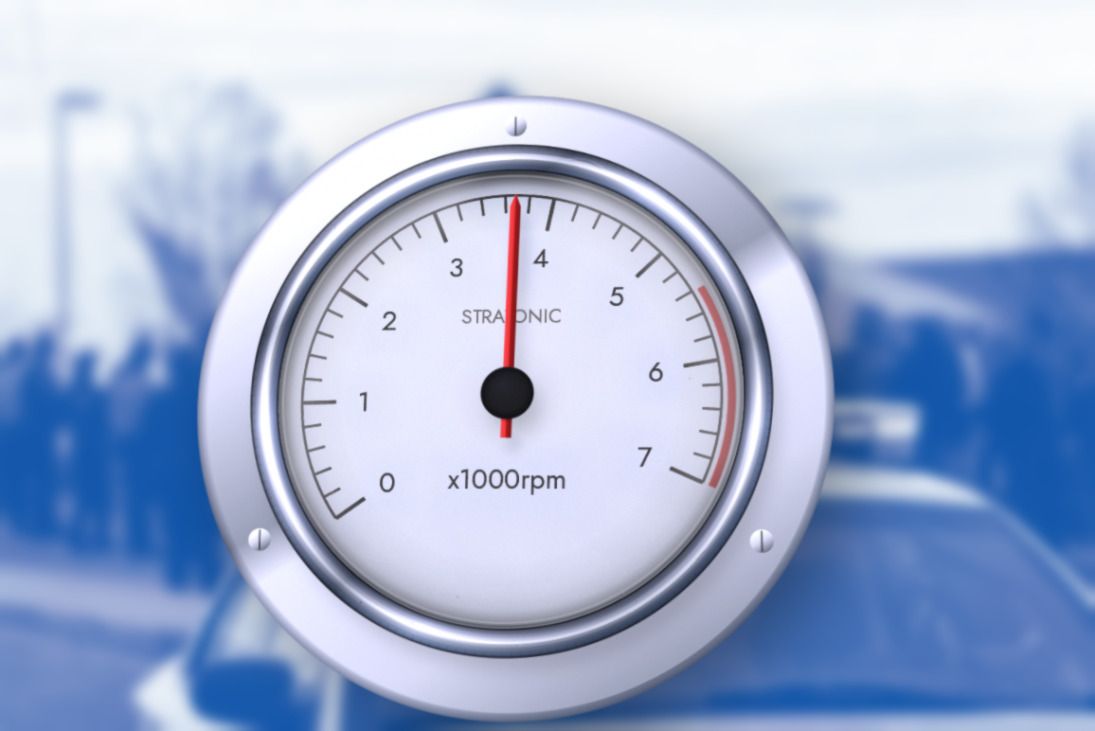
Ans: 3700 rpm
